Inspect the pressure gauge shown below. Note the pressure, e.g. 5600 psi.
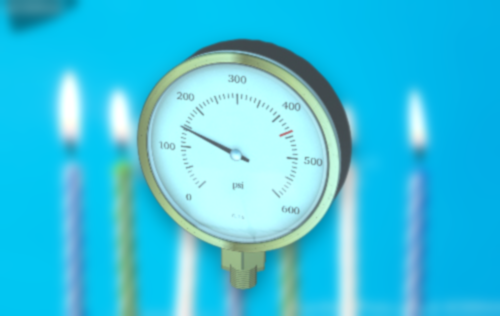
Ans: 150 psi
